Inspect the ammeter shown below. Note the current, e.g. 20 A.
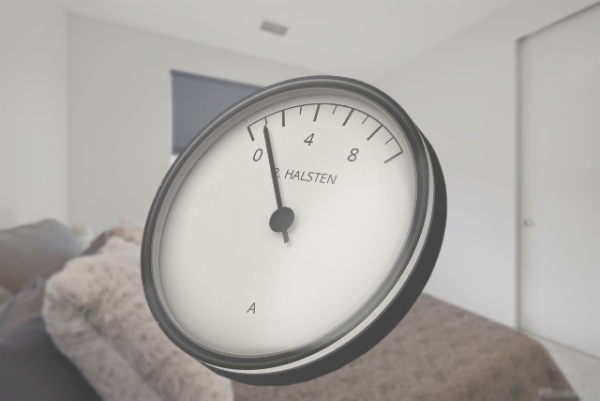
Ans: 1 A
